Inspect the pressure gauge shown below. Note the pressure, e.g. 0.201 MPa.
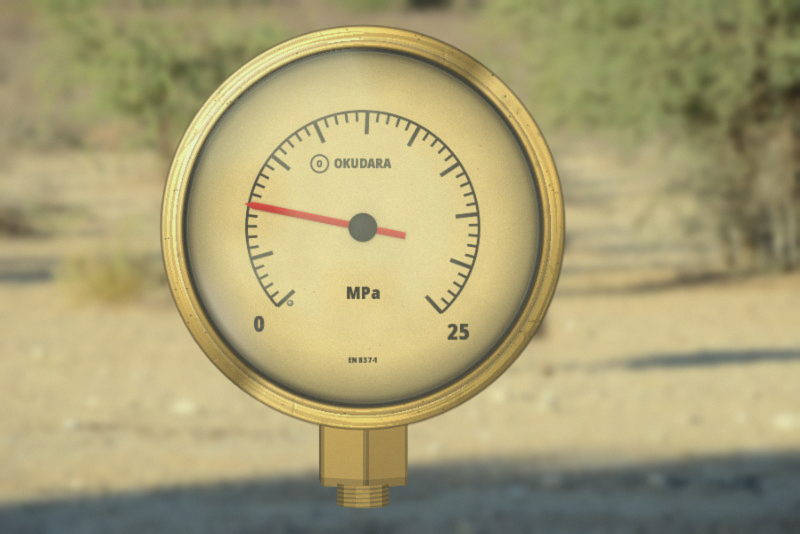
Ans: 5 MPa
